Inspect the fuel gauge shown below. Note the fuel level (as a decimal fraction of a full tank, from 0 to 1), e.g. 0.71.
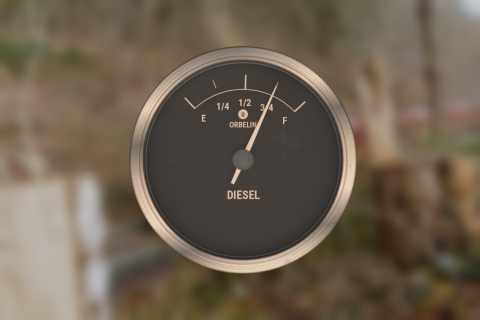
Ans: 0.75
